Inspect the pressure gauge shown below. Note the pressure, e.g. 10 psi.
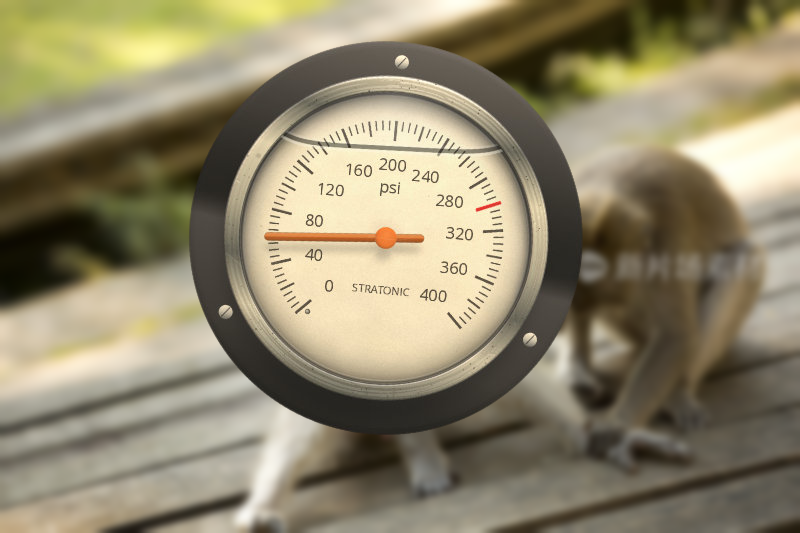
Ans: 60 psi
